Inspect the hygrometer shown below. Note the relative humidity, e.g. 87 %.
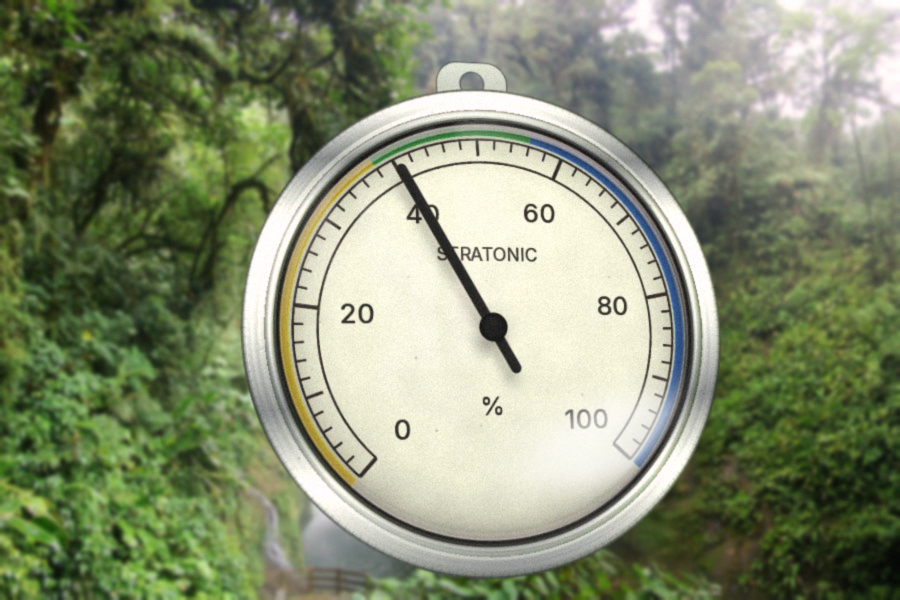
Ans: 40 %
